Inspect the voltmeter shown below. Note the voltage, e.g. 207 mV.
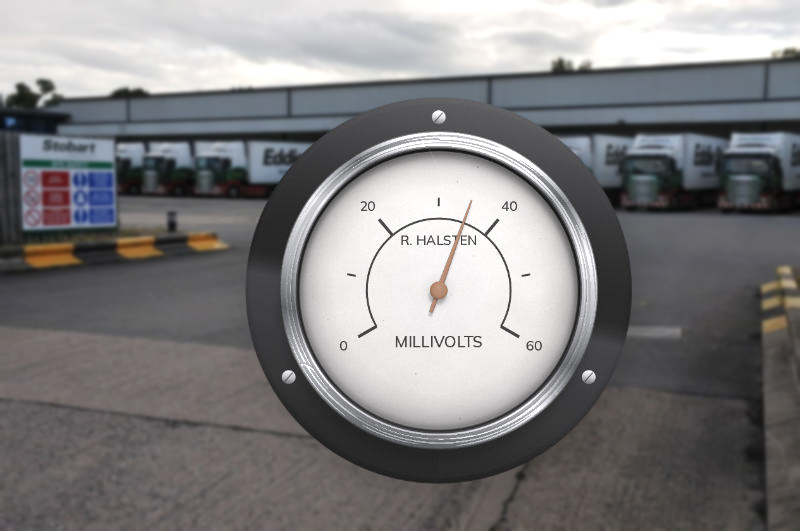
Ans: 35 mV
